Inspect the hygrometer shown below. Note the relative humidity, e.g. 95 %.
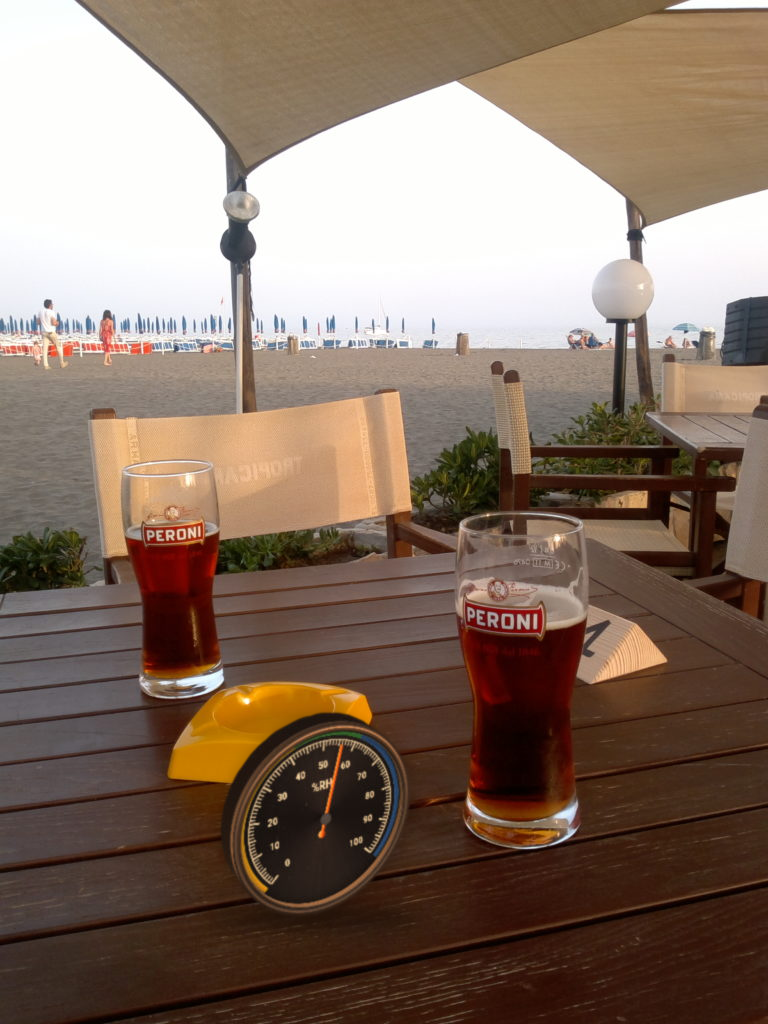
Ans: 55 %
